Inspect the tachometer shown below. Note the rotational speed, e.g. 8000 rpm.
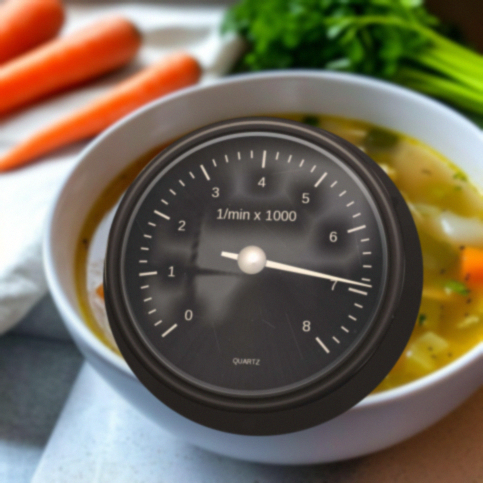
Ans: 6900 rpm
